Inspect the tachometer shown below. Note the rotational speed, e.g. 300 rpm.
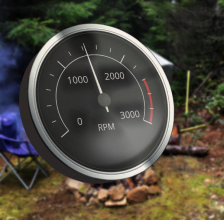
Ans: 1400 rpm
